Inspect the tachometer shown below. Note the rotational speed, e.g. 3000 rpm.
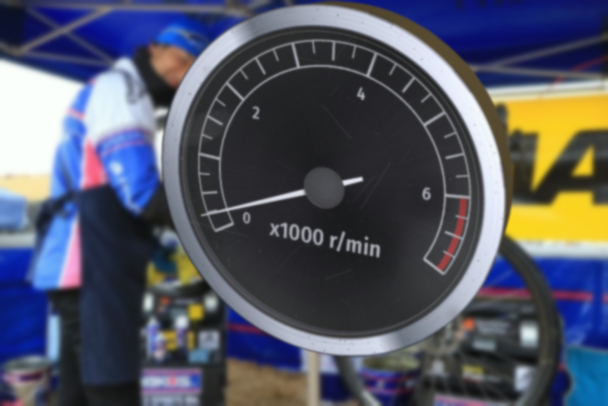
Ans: 250 rpm
